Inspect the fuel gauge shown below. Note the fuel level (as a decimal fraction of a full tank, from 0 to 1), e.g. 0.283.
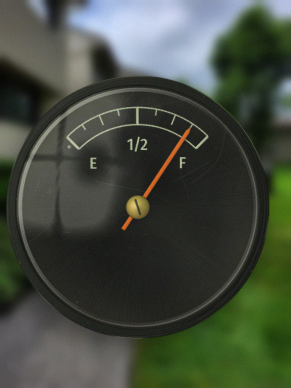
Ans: 0.875
